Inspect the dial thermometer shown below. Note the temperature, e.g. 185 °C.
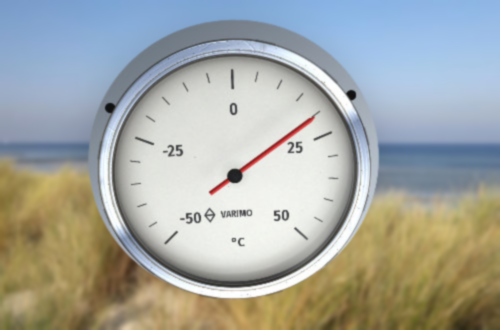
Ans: 20 °C
